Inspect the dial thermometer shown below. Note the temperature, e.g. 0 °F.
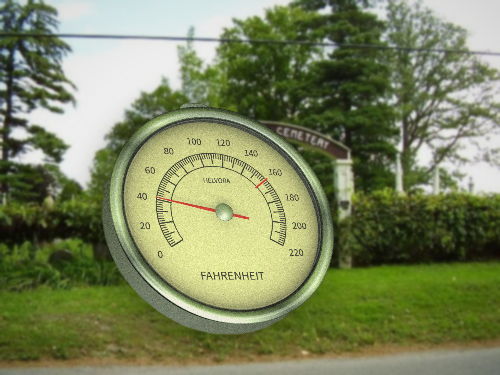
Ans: 40 °F
